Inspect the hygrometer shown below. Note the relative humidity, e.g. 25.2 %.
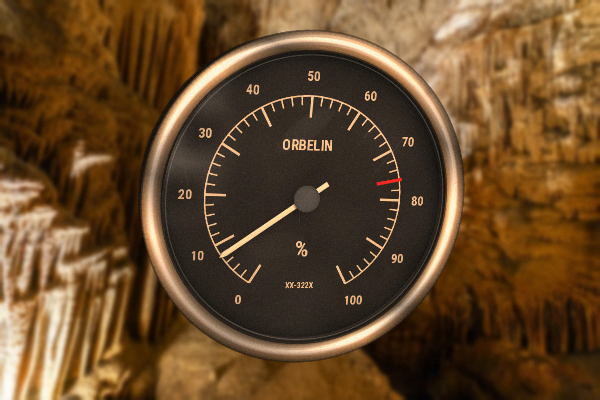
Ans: 8 %
